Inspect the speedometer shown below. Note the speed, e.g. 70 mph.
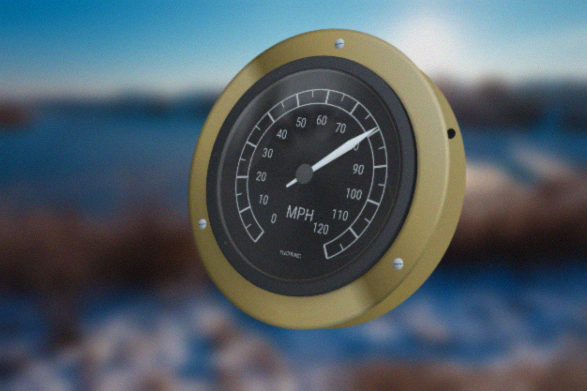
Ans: 80 mph
